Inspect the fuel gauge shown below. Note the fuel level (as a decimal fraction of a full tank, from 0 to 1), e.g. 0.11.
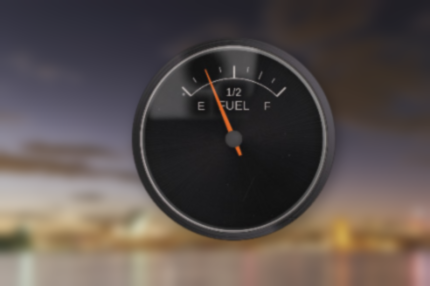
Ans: 0.25
